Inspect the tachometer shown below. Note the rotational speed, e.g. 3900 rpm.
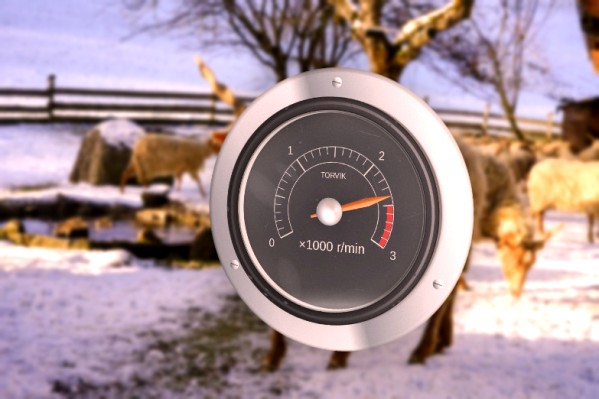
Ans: 2400 rpm
